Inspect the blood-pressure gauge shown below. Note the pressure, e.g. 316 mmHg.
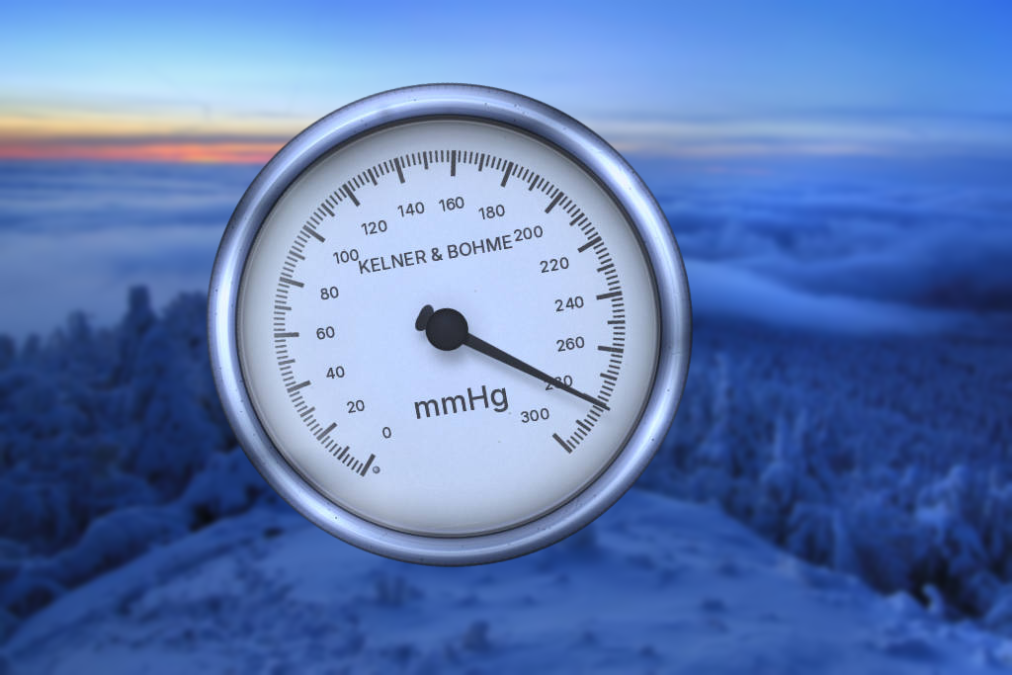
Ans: 280 mmHg
